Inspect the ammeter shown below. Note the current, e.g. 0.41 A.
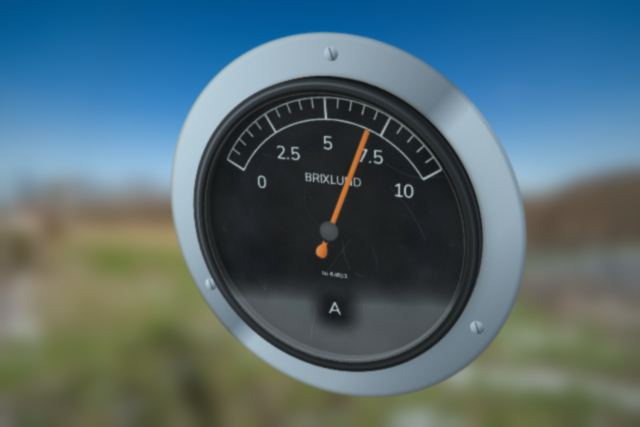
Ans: 7 A
